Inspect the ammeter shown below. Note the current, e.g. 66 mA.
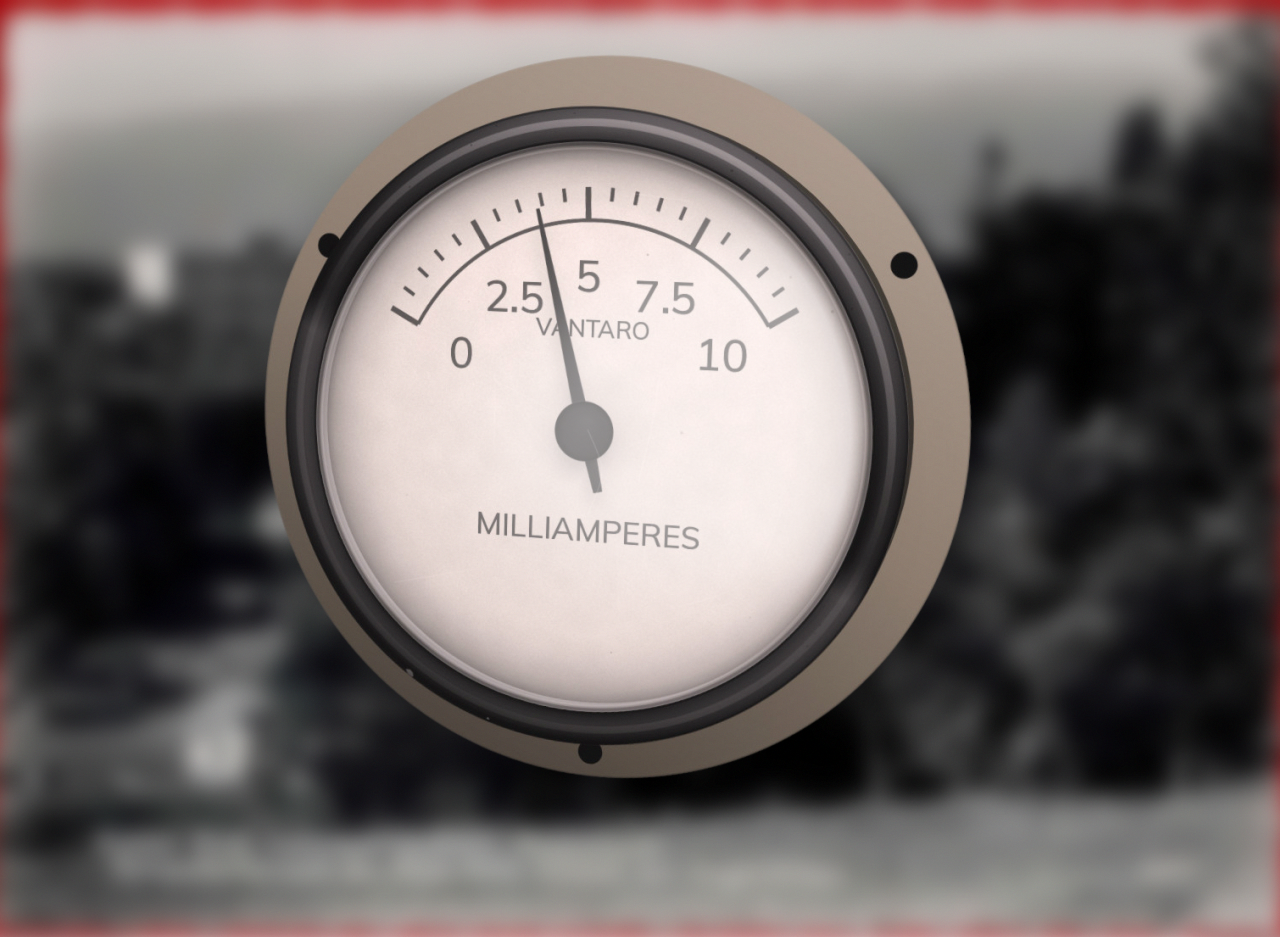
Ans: 4 mA
